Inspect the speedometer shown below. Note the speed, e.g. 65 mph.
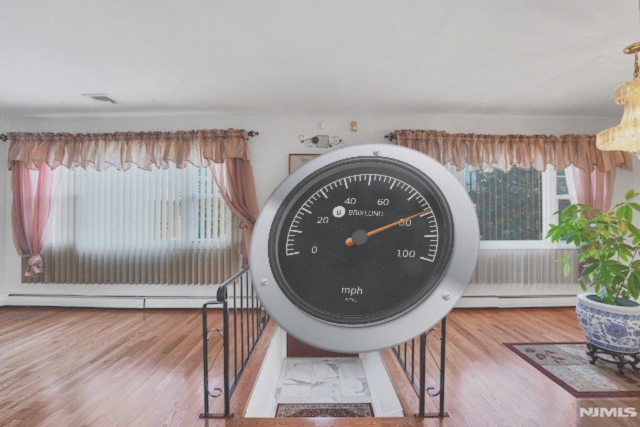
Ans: 80 mph
